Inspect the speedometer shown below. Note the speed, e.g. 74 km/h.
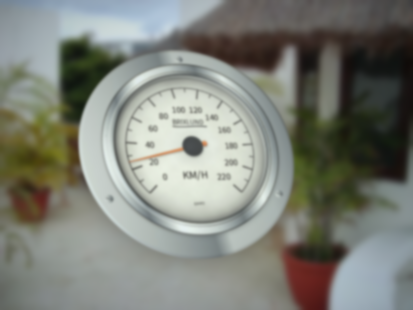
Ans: 25 km/h
